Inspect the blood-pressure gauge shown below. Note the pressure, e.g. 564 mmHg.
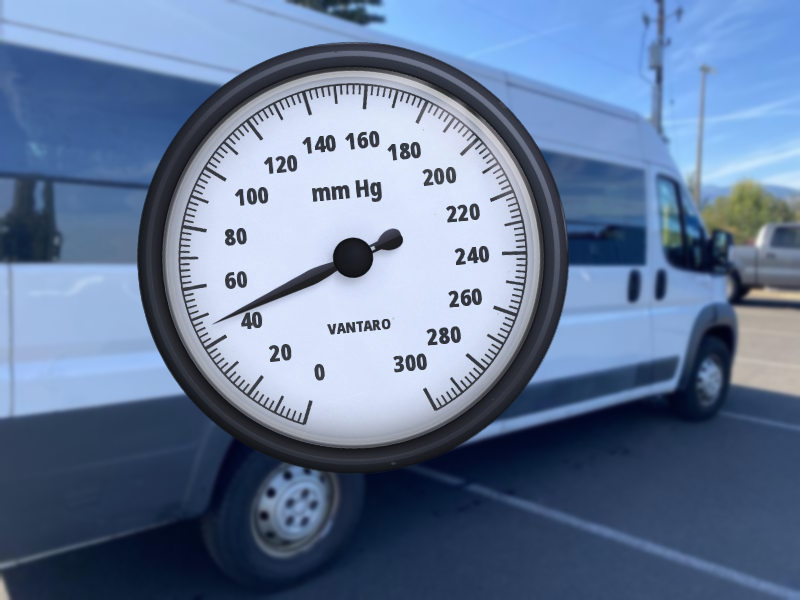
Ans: 46 mmHg
